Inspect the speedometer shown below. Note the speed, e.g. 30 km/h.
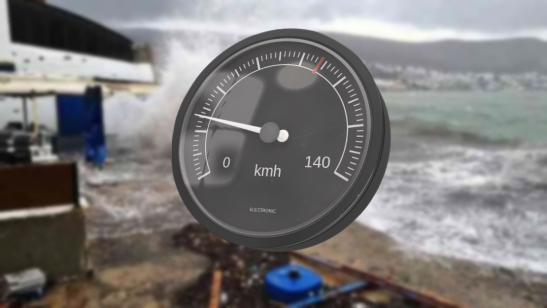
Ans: 26 km/h
